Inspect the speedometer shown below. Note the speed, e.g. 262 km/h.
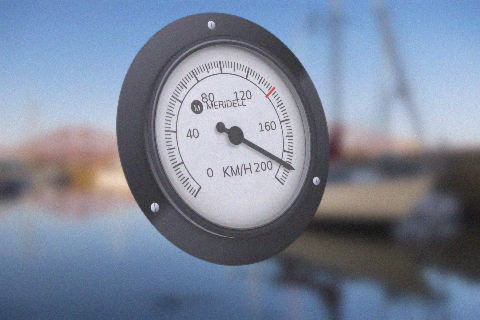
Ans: 190 km/h
